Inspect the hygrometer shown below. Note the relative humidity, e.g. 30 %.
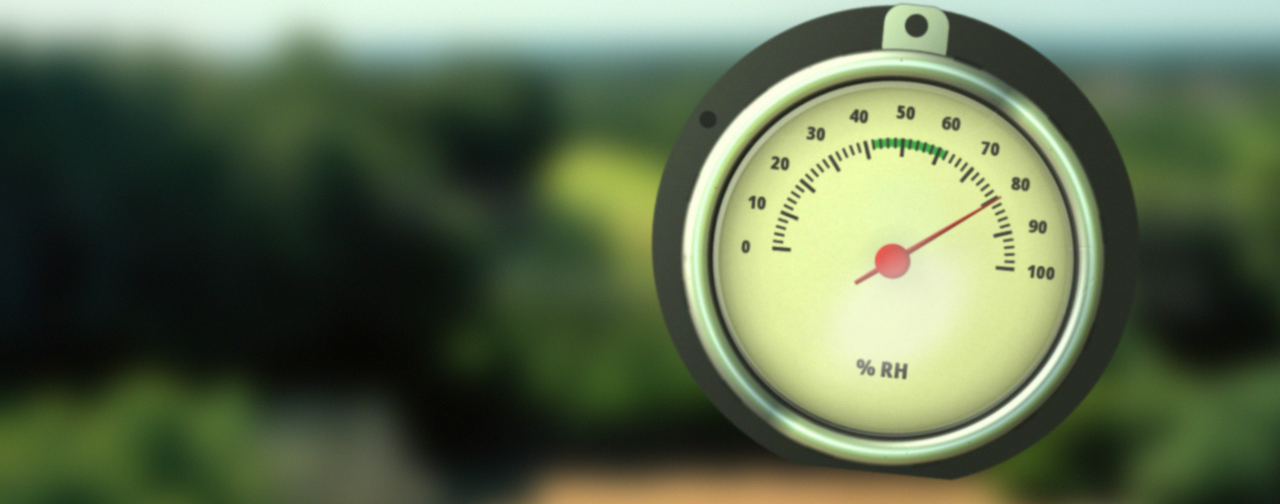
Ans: 80 %
